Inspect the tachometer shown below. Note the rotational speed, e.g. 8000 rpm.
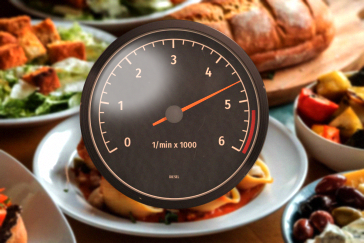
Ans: 4600 rpm
